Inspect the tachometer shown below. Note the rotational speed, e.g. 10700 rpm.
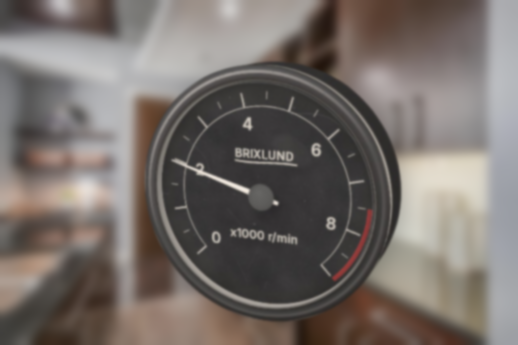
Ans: 2000 rpm
